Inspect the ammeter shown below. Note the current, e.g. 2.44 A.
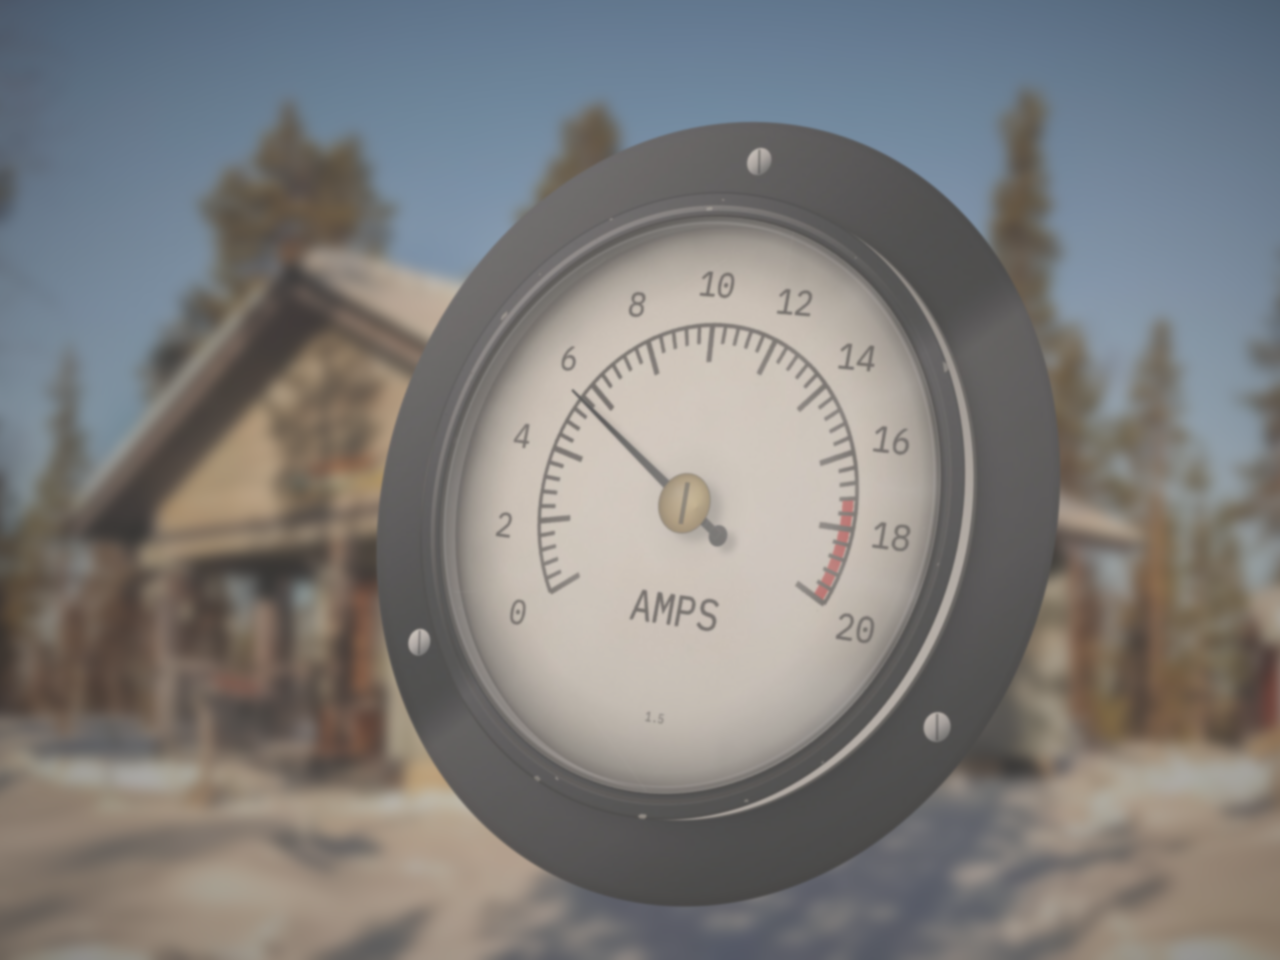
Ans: 5.6 A
